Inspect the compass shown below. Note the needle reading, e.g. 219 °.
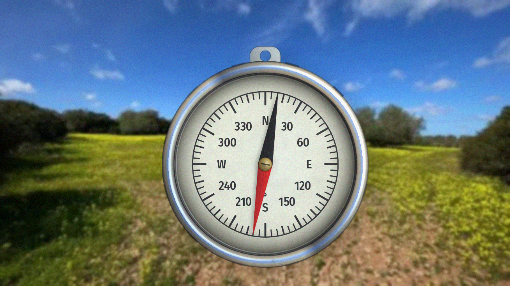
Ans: 190 °
